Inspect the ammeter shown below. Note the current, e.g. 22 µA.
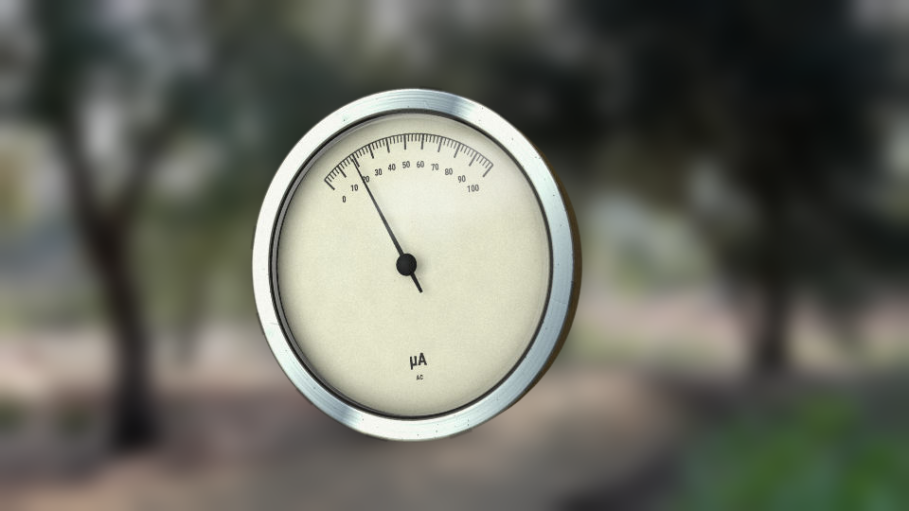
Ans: 20 µA
